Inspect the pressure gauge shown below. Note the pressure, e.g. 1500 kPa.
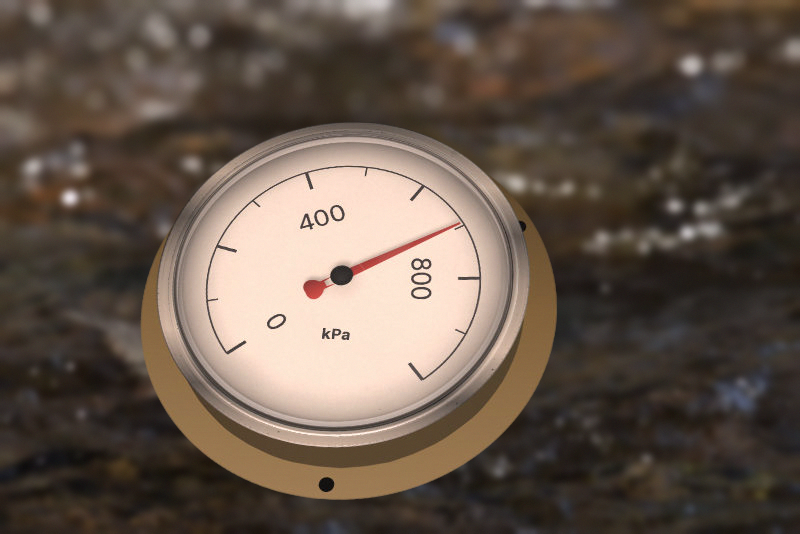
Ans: 700 kPa
